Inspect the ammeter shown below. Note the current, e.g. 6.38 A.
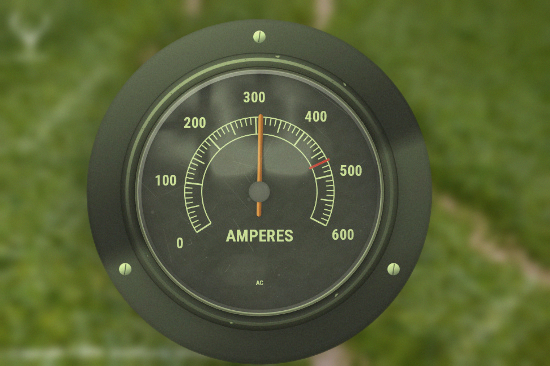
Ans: 310 A
